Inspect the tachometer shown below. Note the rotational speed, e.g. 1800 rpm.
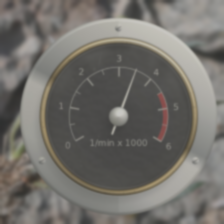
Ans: 3500 rpm
